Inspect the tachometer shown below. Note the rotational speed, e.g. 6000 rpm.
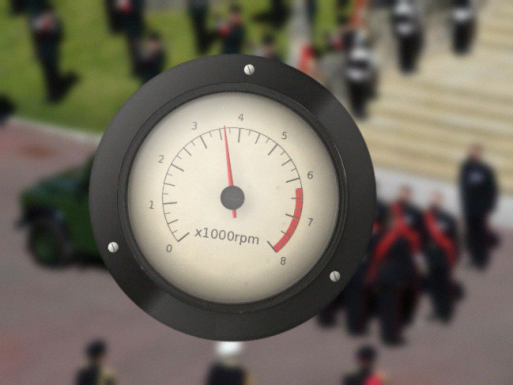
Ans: 3625 rpm
